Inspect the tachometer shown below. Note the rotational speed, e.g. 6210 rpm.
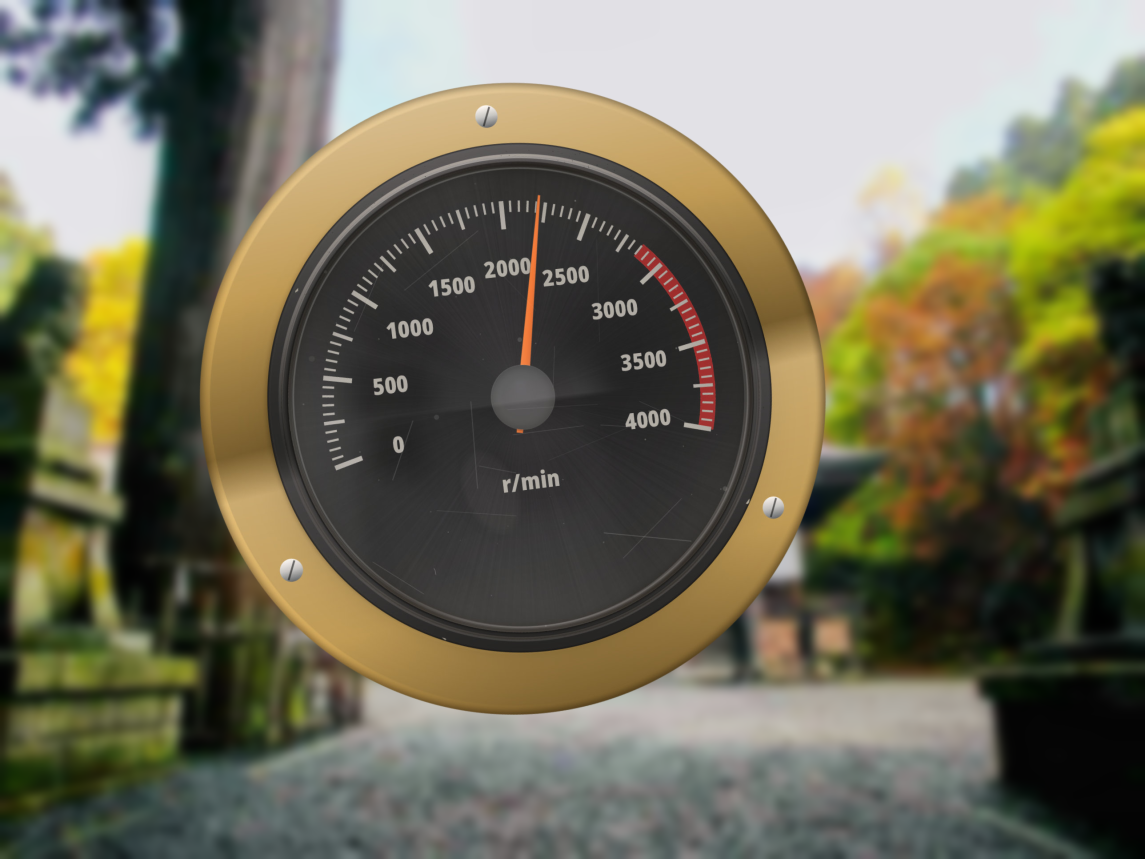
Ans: 2200 rpm
